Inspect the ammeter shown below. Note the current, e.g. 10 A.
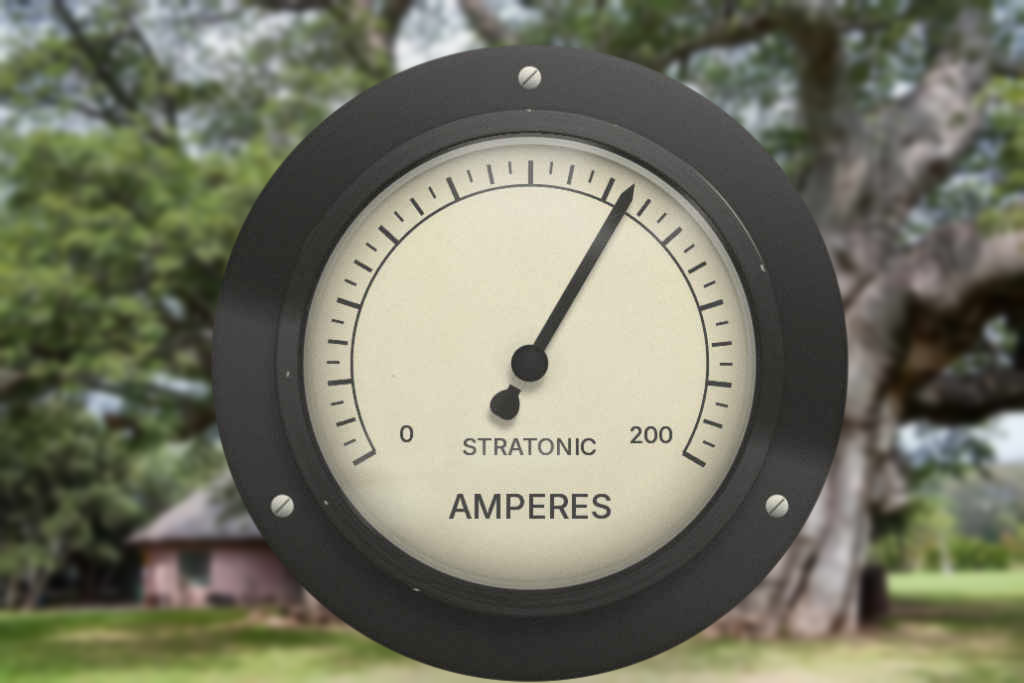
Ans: 125 A
